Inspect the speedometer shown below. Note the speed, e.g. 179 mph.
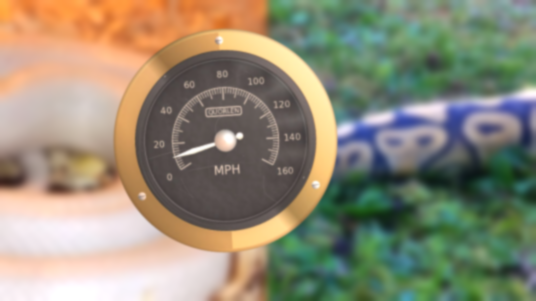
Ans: 10 mph
